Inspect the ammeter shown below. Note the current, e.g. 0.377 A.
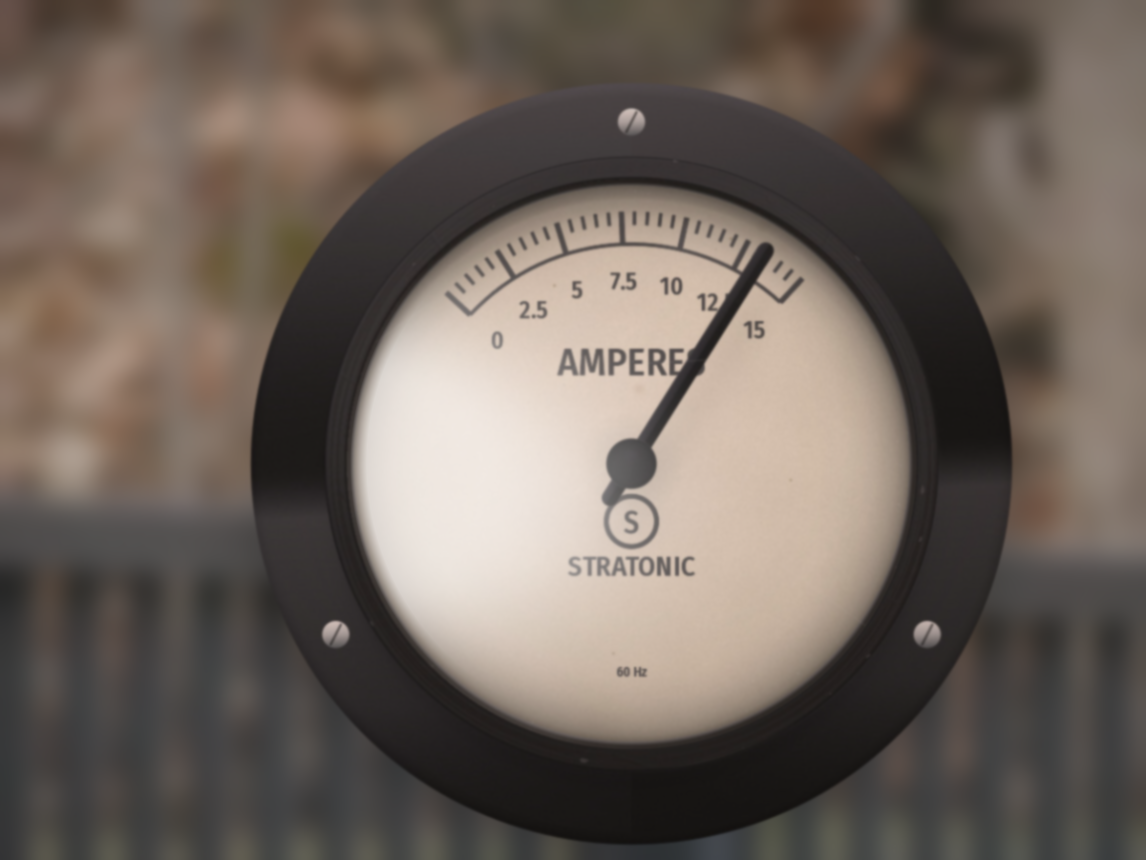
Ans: 13.25 A
